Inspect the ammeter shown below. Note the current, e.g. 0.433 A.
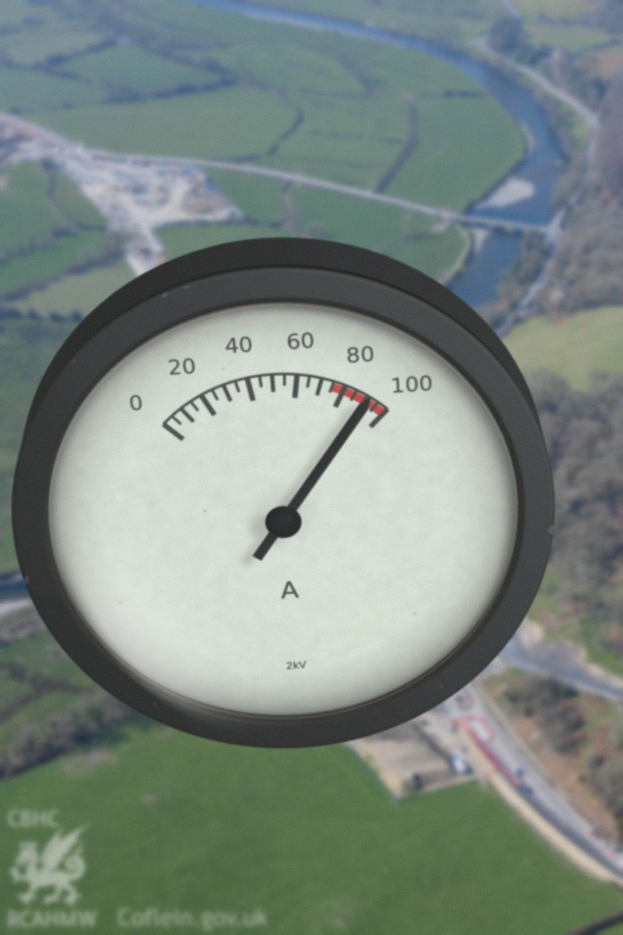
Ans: 90 A
